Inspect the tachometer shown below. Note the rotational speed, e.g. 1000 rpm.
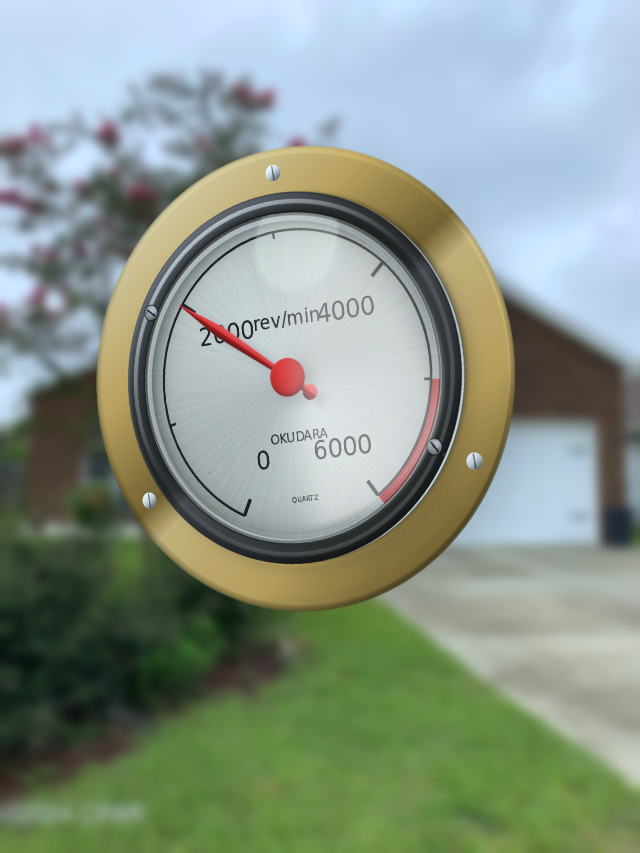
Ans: 2000 rpm
